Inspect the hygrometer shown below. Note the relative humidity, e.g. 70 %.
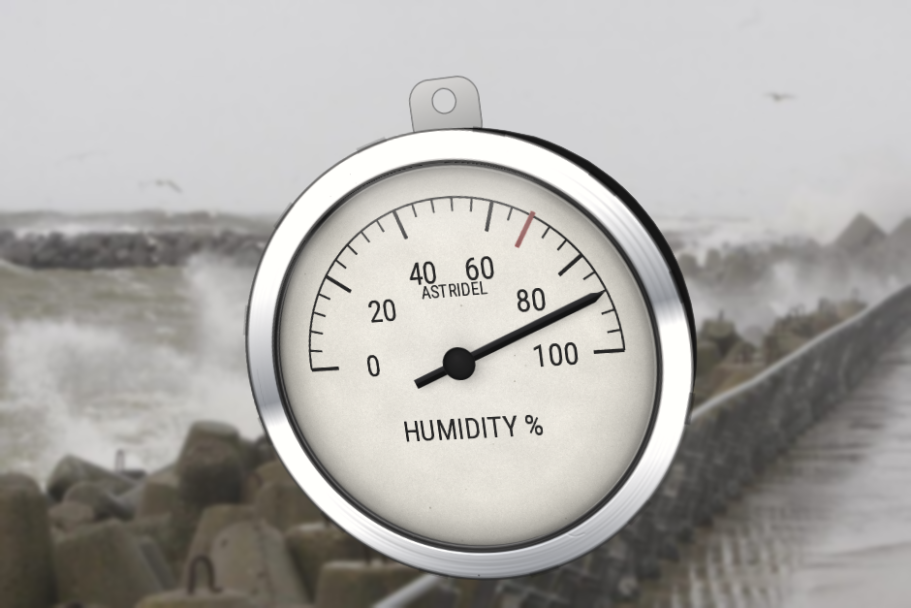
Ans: 88 %
